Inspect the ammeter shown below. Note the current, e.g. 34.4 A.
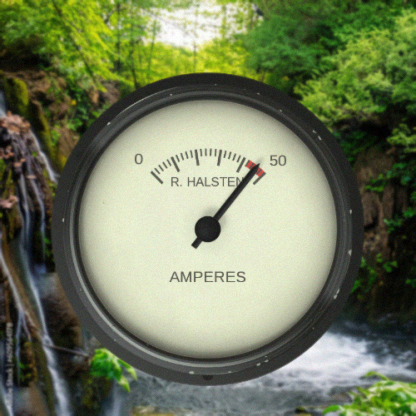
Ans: 46 A
